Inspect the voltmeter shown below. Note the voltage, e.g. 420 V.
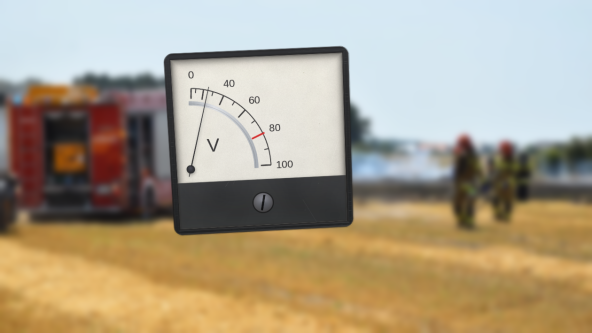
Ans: 25 V
